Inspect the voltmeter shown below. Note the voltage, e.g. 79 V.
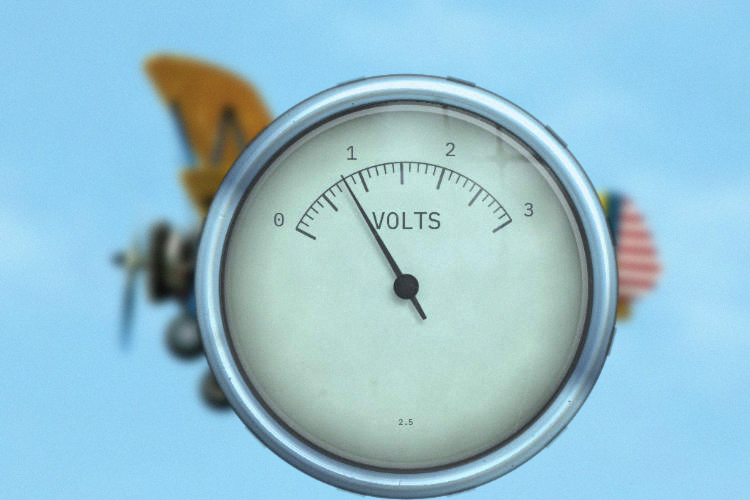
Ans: 0.8 V
